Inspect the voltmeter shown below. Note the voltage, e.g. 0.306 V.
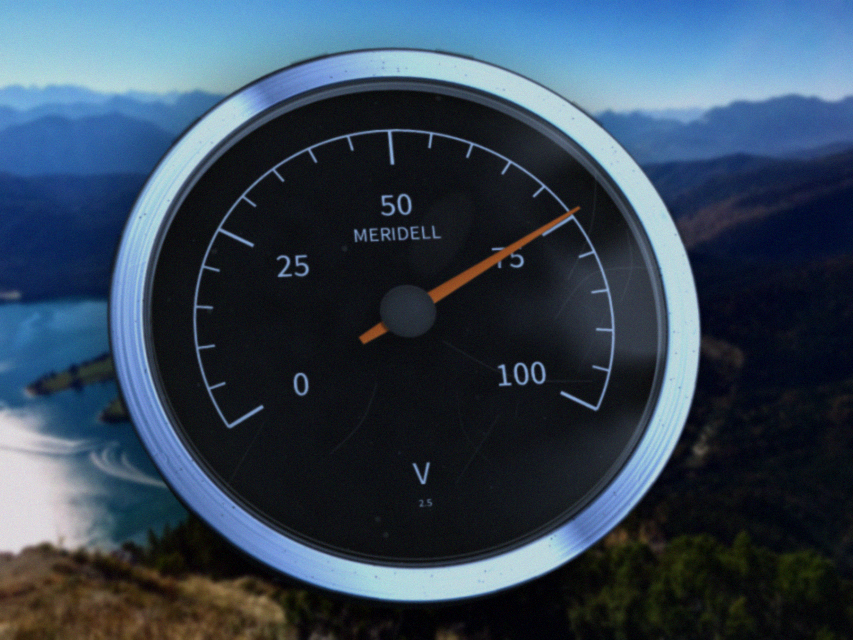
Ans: 75 V
